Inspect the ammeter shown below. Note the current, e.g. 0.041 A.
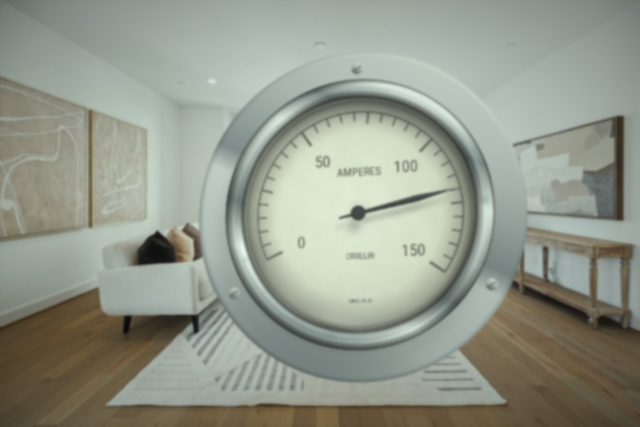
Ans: 120 A
